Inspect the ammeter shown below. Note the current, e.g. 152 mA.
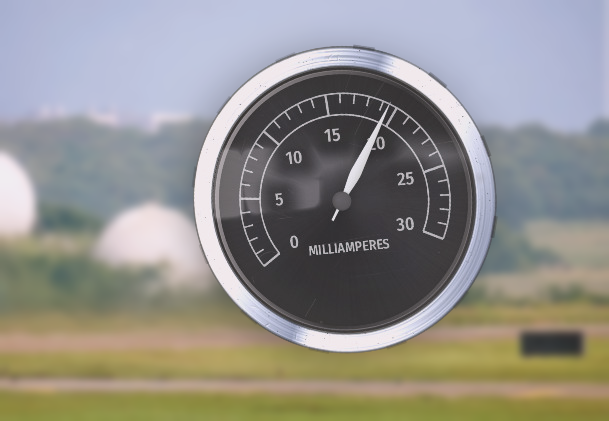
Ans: 19.5 mA
